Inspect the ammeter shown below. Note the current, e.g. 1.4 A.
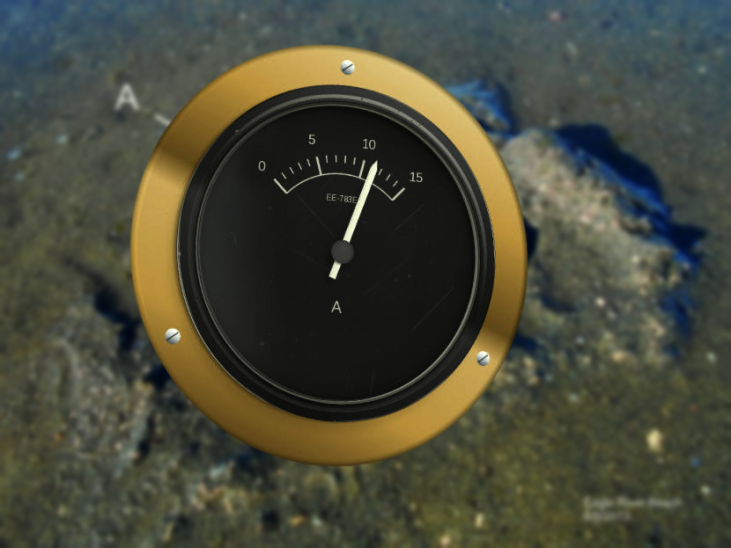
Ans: 11 A
